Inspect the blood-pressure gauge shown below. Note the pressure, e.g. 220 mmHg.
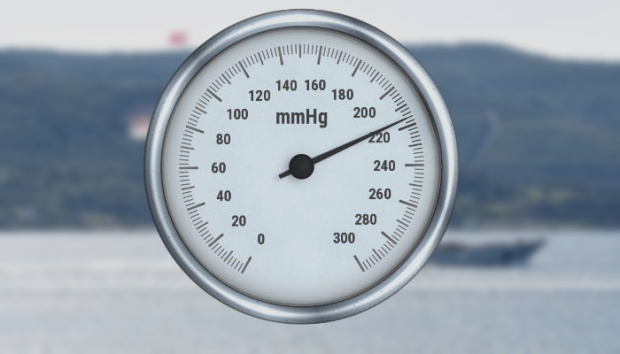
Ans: 216 mmHg
